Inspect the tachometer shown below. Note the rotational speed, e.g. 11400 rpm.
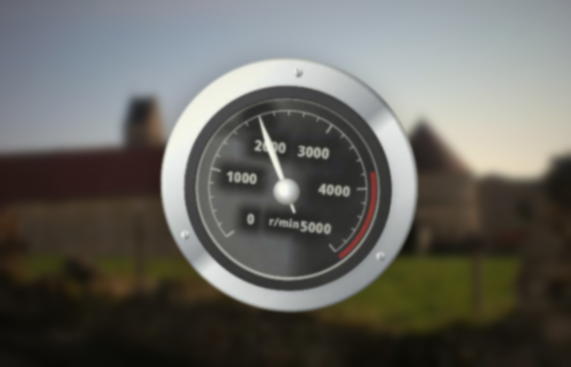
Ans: 2000 rpm
